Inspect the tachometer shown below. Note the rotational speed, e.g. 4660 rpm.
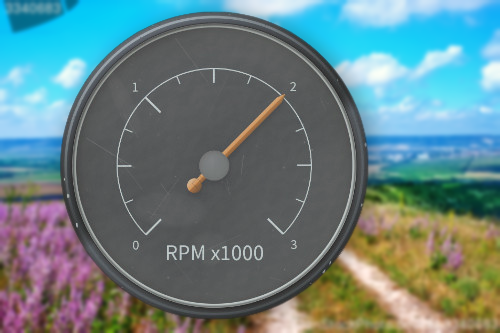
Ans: 2000 rpm
